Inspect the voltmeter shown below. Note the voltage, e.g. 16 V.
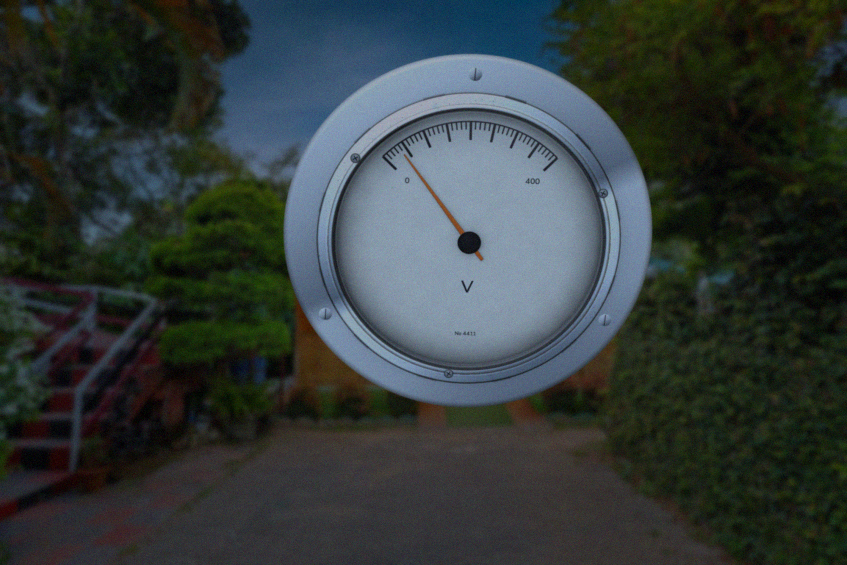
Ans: 40 V
